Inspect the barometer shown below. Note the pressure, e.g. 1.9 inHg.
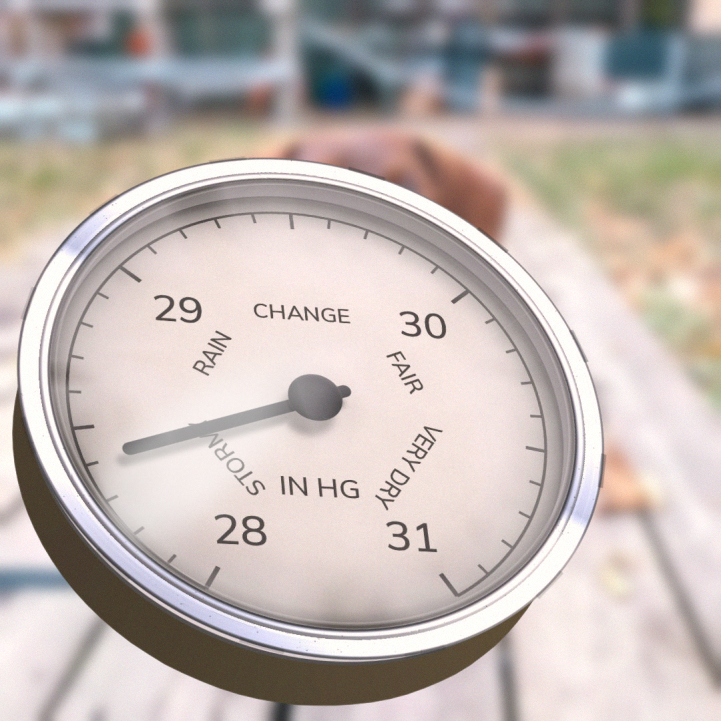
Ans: 28.4 inHg
